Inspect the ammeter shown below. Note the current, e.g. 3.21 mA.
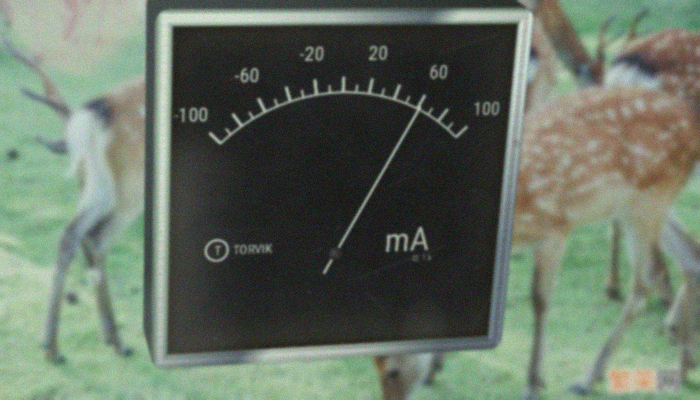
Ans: 60 mA
